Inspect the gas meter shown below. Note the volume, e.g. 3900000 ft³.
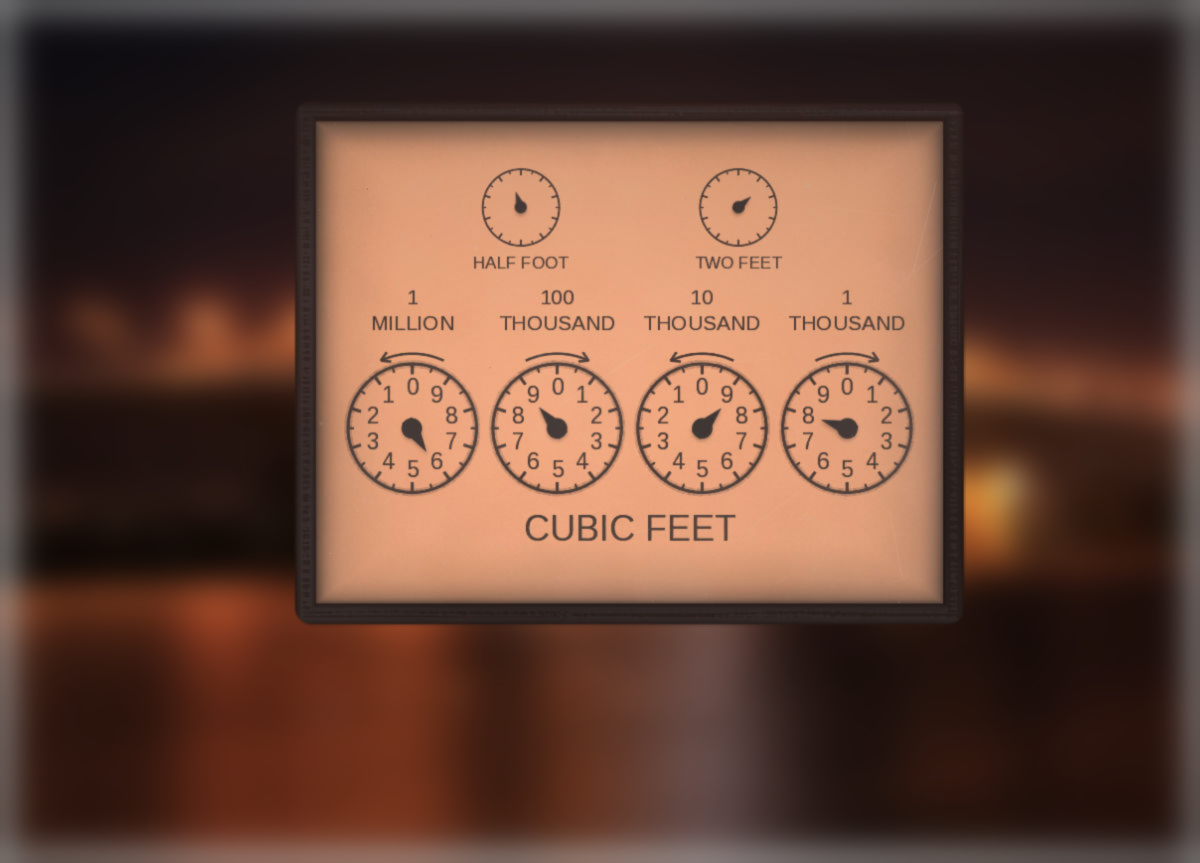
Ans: 588800 ft³
